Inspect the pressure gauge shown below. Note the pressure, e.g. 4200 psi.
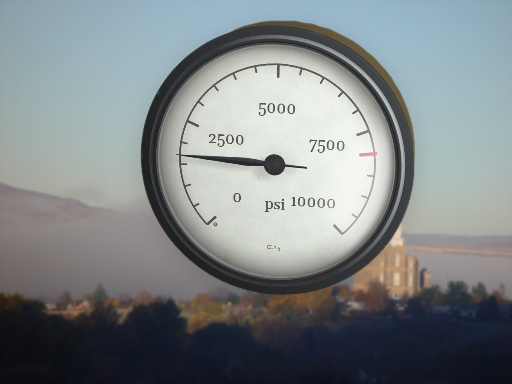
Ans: 1750 psi
